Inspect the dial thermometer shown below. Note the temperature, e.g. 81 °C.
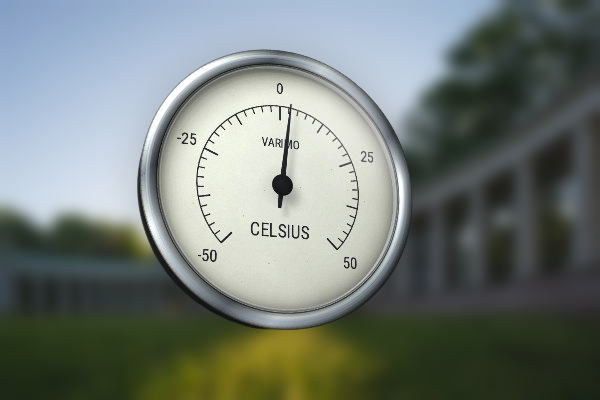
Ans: 2.5 °C
